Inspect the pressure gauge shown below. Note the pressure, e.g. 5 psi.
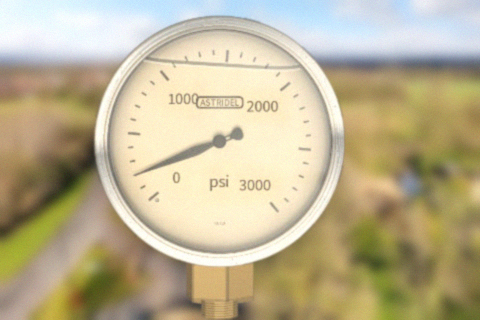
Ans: 200 psi
